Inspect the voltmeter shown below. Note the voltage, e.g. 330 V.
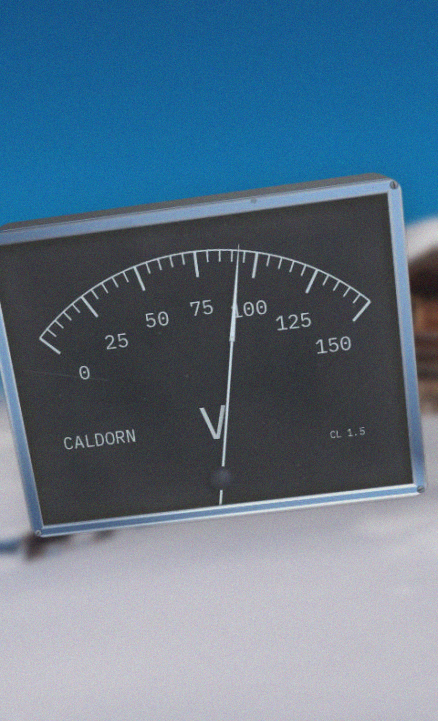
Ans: 92.5 V
